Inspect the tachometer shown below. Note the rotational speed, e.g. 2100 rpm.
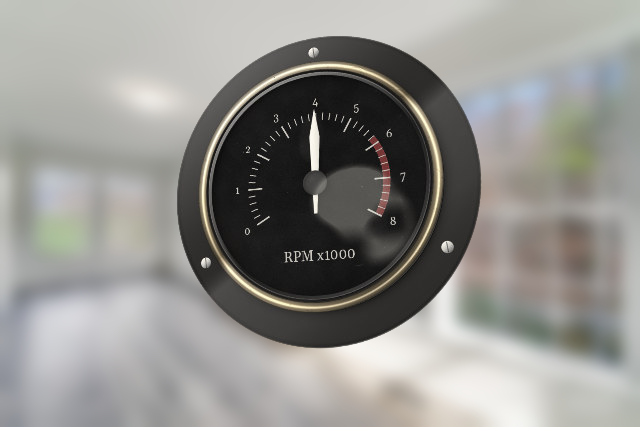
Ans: 4000 rpm
